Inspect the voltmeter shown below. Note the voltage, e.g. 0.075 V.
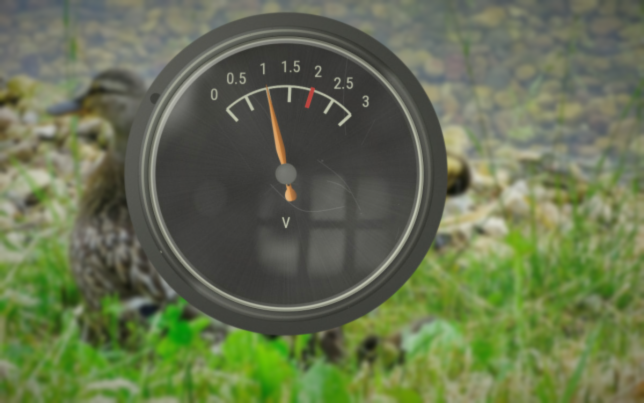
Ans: 1 V
